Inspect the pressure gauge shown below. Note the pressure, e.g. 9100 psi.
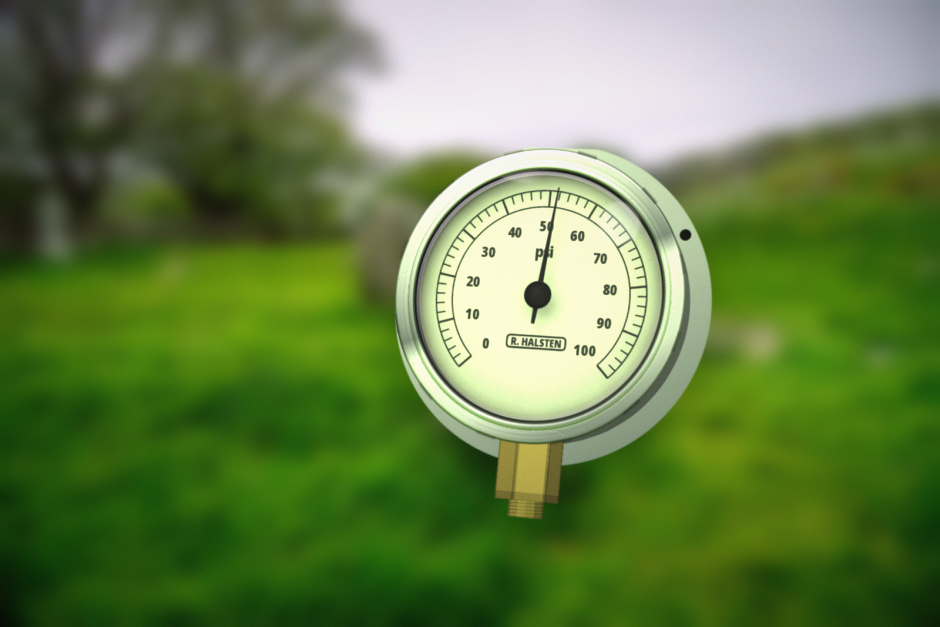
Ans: 52 psi
